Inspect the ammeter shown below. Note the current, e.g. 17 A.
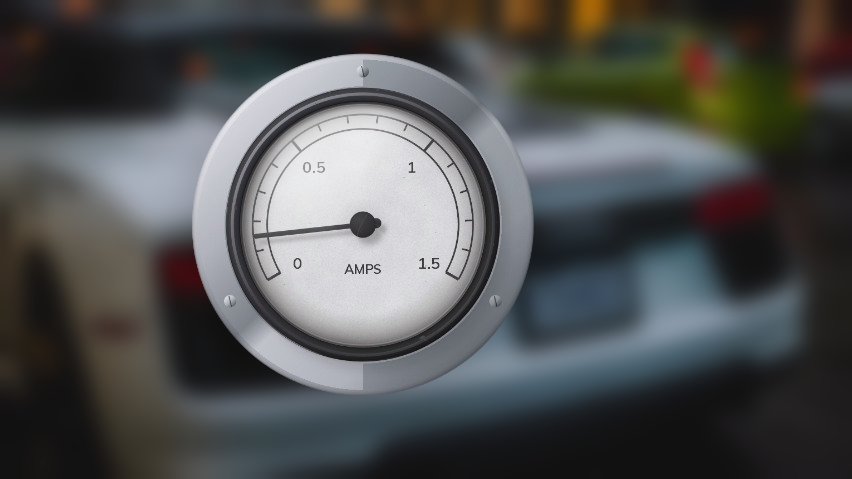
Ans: 0.15 A
